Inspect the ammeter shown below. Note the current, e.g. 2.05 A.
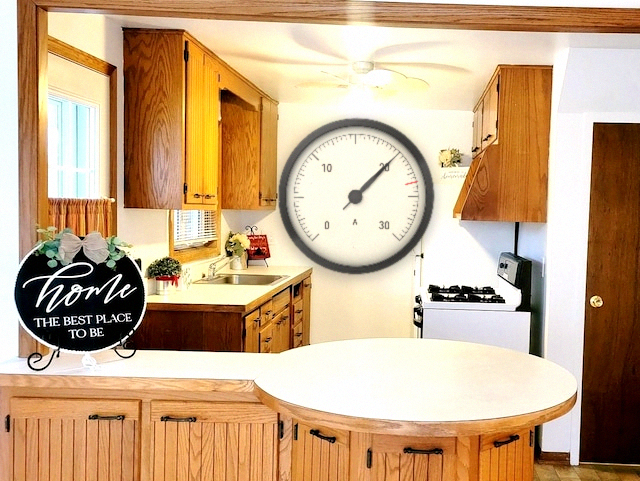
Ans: 20 A
